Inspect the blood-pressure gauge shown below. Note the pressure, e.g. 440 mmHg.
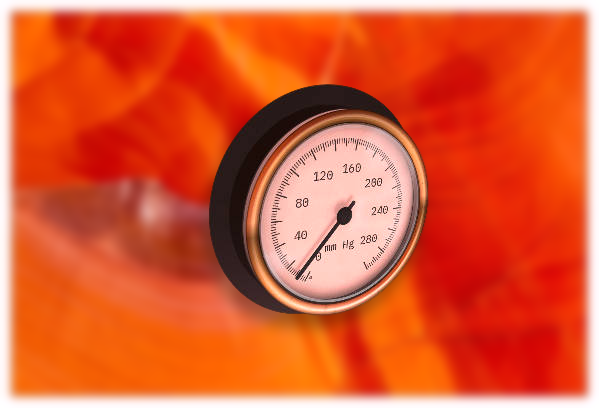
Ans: 10 mmHg
